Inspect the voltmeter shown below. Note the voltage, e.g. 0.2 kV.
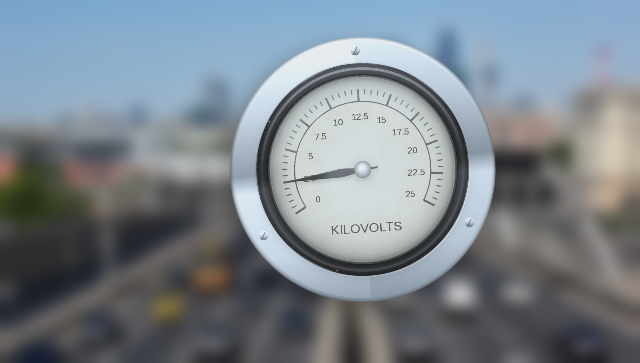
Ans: 2.5 kV
